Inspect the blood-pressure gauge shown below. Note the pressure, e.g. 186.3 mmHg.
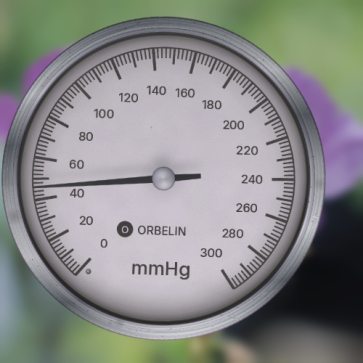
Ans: 46 mmHg
